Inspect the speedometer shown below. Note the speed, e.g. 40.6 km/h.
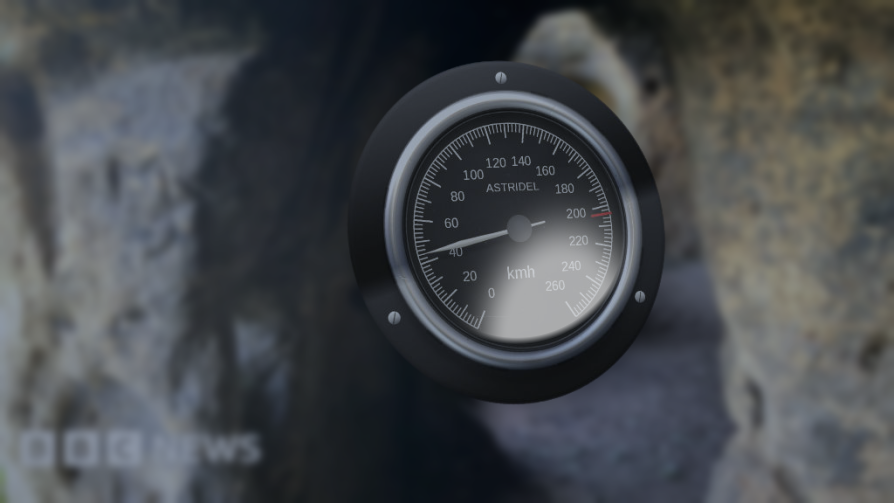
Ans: 44 km/h
